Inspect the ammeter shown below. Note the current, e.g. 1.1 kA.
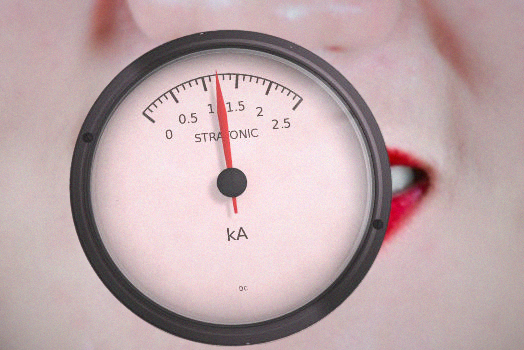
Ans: 1.2 kA
